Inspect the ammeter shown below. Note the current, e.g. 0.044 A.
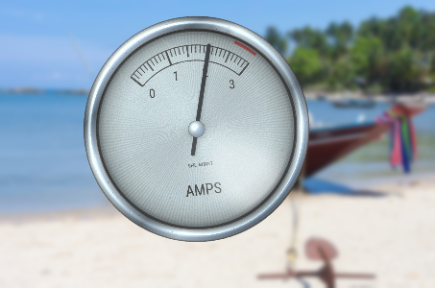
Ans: 2 A
